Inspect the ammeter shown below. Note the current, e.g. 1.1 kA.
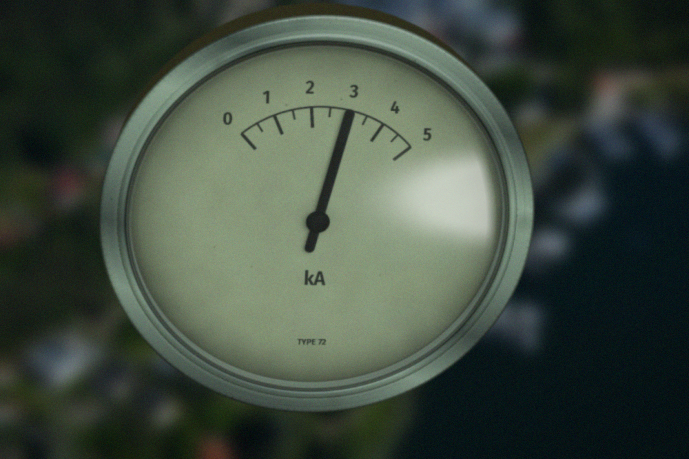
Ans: 3 kA
